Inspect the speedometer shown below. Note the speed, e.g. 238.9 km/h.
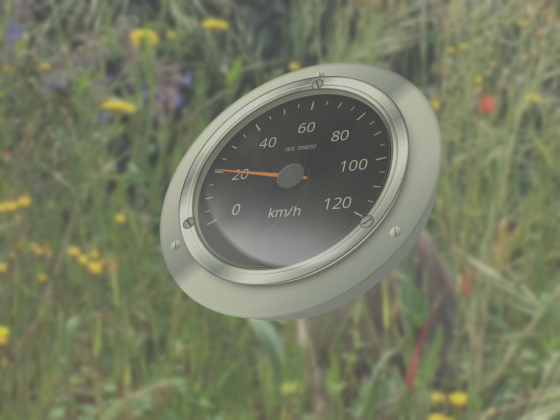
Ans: 20 km/h
